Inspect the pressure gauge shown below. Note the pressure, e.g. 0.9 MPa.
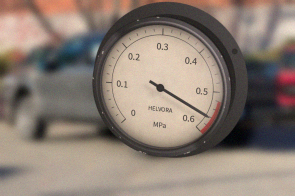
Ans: 0.56 MPa
